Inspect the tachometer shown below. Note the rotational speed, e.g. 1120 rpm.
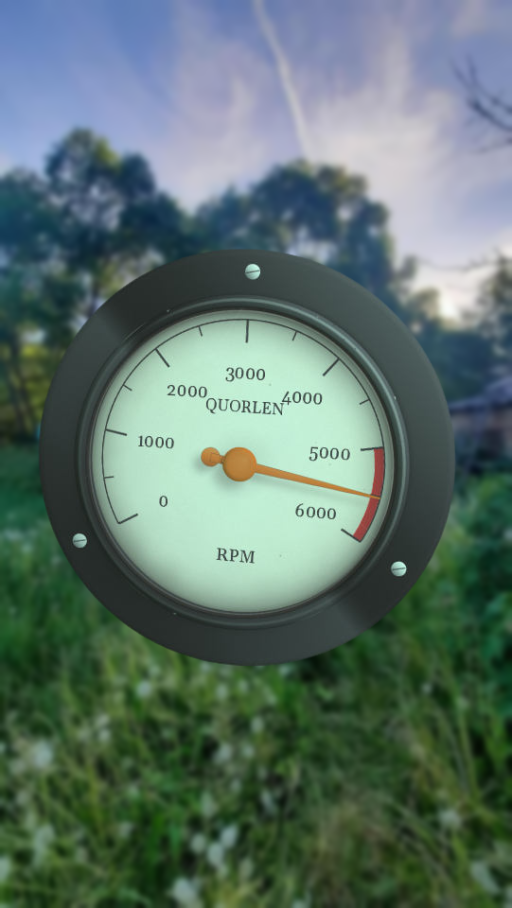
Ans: 5500 rpm
